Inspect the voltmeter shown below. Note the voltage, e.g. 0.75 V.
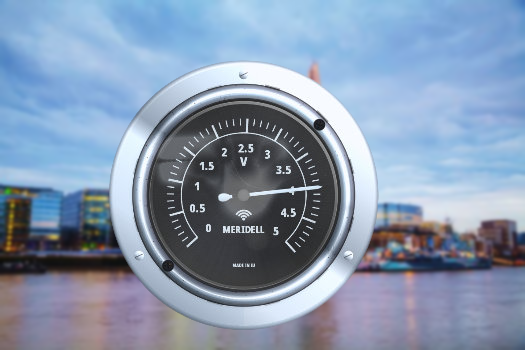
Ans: 4 V
